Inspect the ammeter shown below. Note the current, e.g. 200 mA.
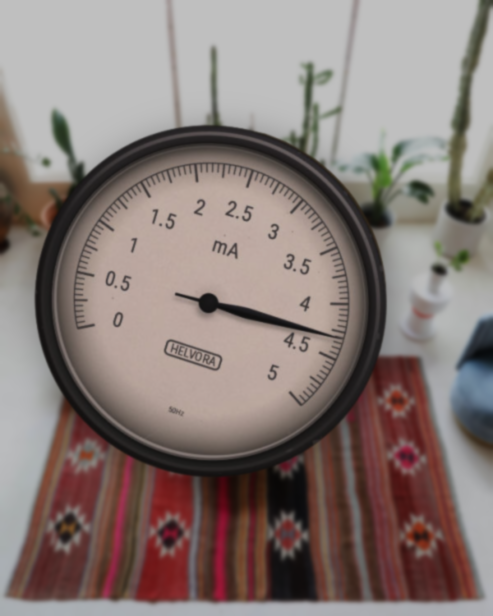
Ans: 4.3 mA
